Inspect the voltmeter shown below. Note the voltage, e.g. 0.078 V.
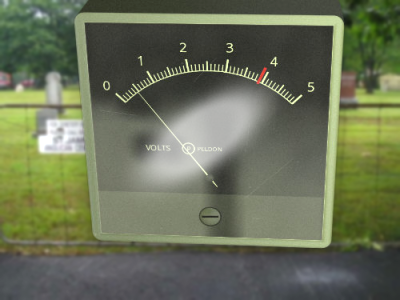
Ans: 0.5 V
